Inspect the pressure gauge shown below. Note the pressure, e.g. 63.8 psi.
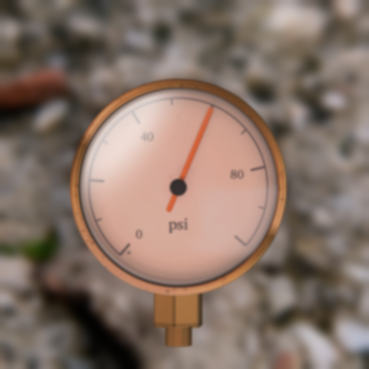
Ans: 60 psi
